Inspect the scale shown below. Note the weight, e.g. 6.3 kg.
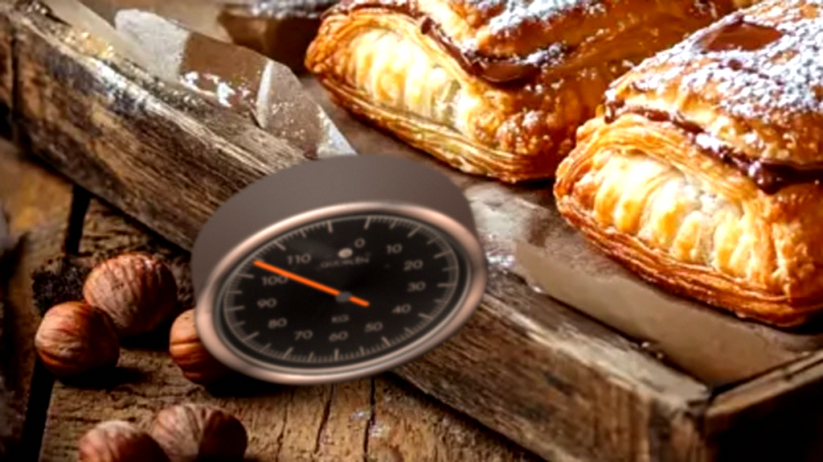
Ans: 105 kg
